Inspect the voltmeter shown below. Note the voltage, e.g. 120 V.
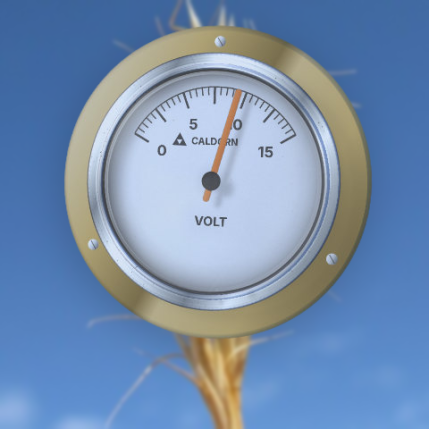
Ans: 9.5 V
